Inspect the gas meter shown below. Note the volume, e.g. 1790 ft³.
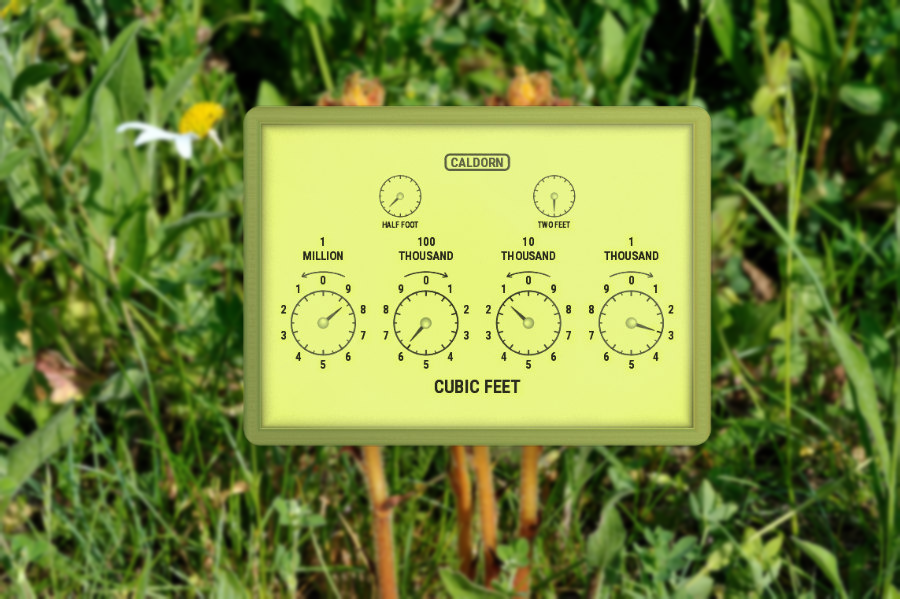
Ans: 861300 ft³
